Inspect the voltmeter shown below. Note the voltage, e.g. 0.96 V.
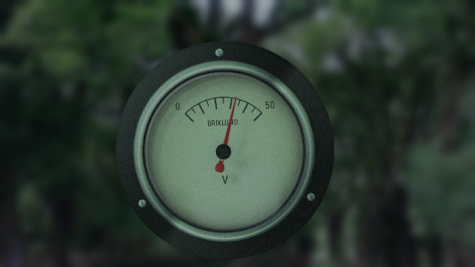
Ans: 32.5 V
